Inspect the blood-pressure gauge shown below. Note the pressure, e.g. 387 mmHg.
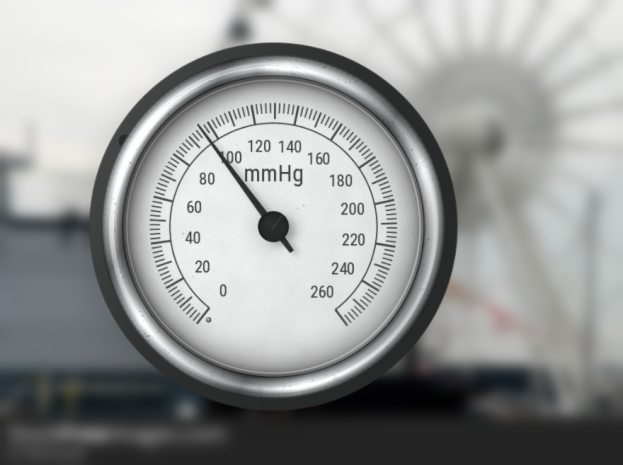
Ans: 96 mmHg
